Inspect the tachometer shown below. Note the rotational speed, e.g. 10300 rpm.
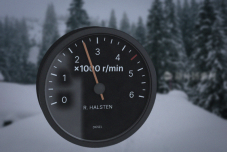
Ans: 2500 rpm
